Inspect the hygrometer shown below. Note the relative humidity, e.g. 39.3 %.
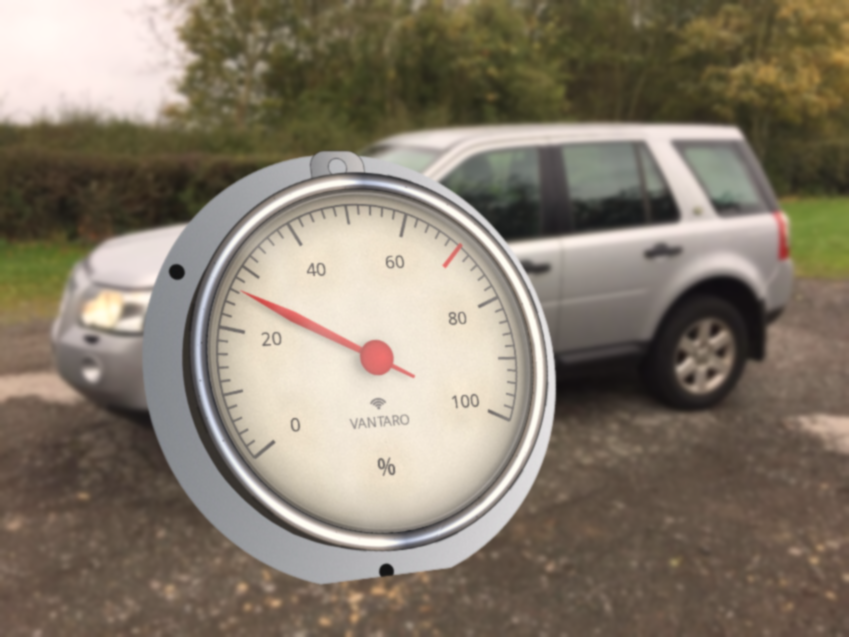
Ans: 26 %
